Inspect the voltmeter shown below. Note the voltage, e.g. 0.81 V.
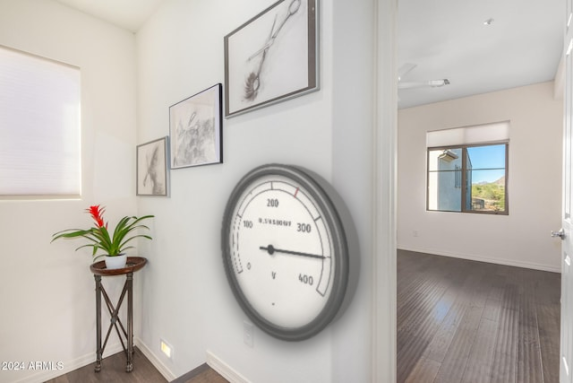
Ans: 350 V
